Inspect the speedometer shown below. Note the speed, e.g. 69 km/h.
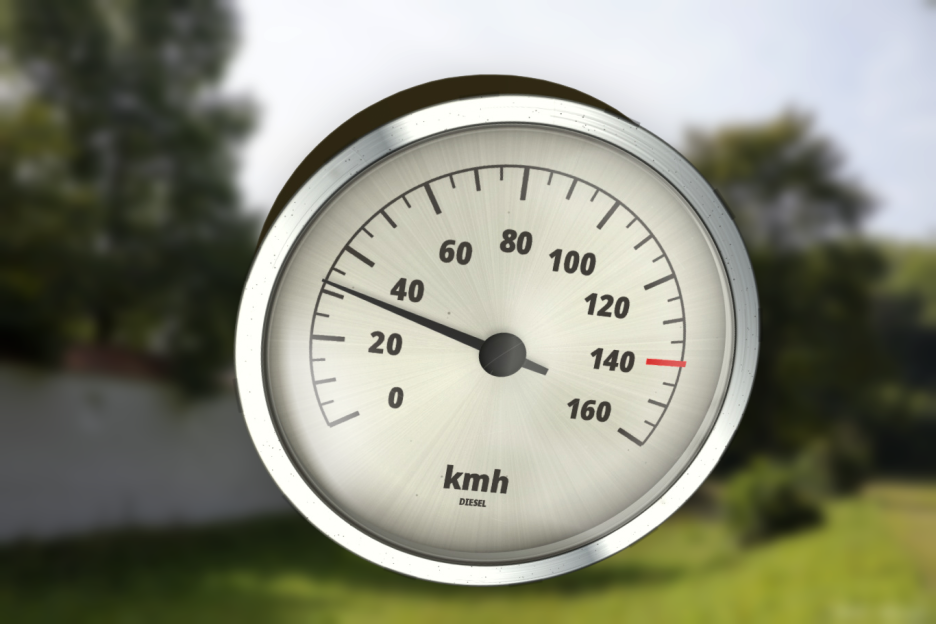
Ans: 32.5 km/h
